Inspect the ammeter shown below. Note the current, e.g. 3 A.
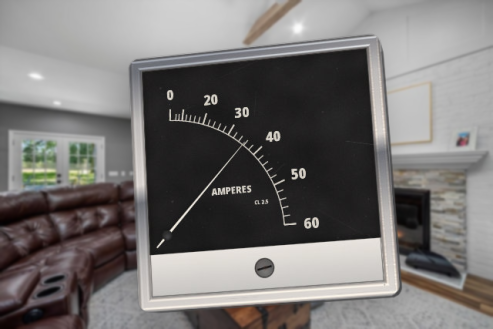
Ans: 36 A
